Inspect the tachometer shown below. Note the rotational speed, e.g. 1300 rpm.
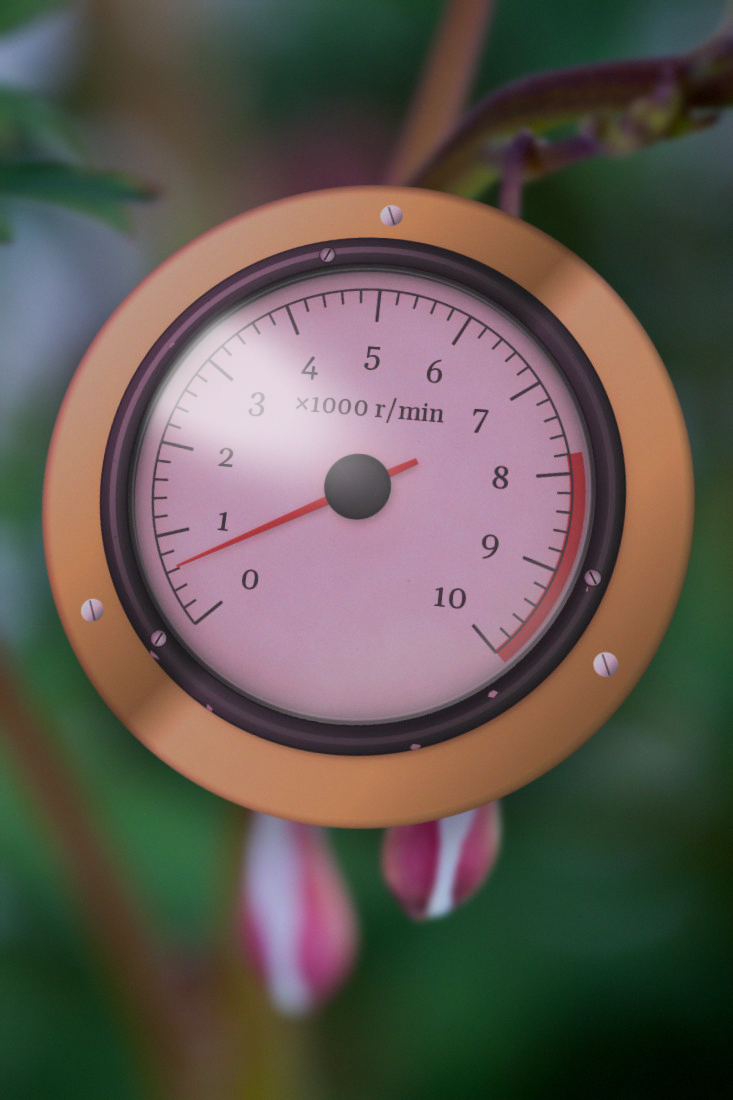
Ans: 600 rpm
